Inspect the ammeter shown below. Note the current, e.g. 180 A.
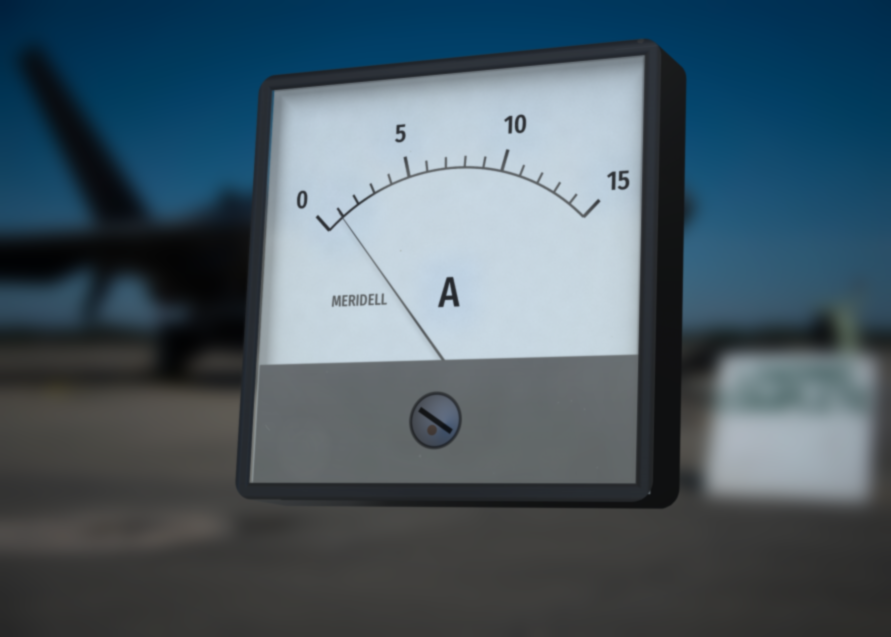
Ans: 1 A
